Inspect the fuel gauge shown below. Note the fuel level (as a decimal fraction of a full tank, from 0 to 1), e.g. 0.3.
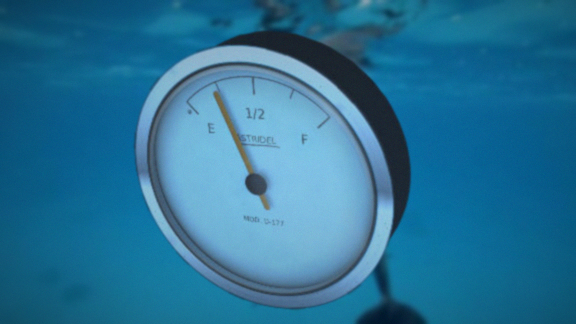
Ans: 0.25
